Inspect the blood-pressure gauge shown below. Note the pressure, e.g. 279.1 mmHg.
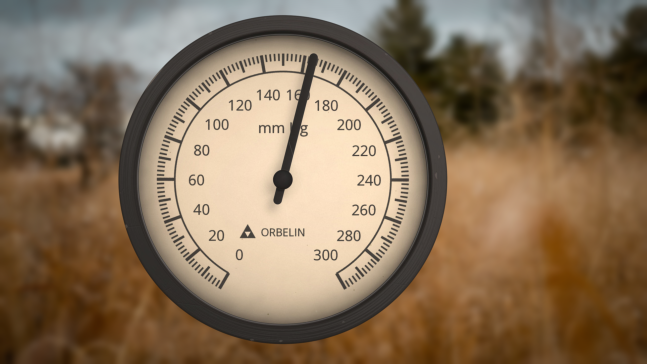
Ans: 164 mmHg
